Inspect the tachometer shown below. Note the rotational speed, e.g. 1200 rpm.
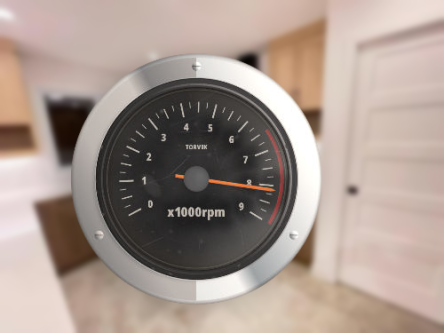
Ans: 8125 rpm
